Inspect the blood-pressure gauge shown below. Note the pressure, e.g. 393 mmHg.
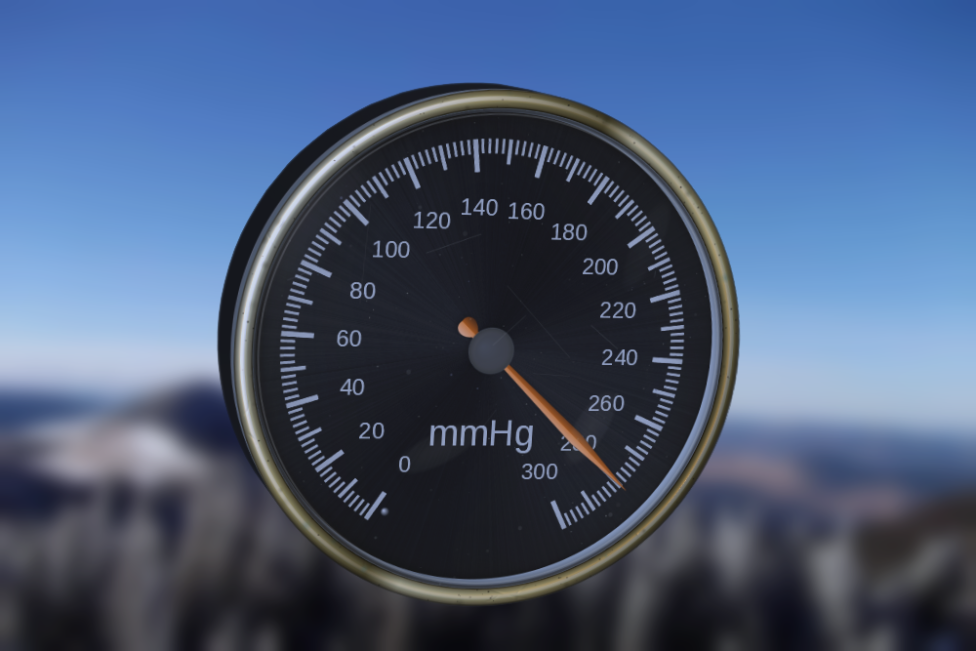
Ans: 280 mmHg
